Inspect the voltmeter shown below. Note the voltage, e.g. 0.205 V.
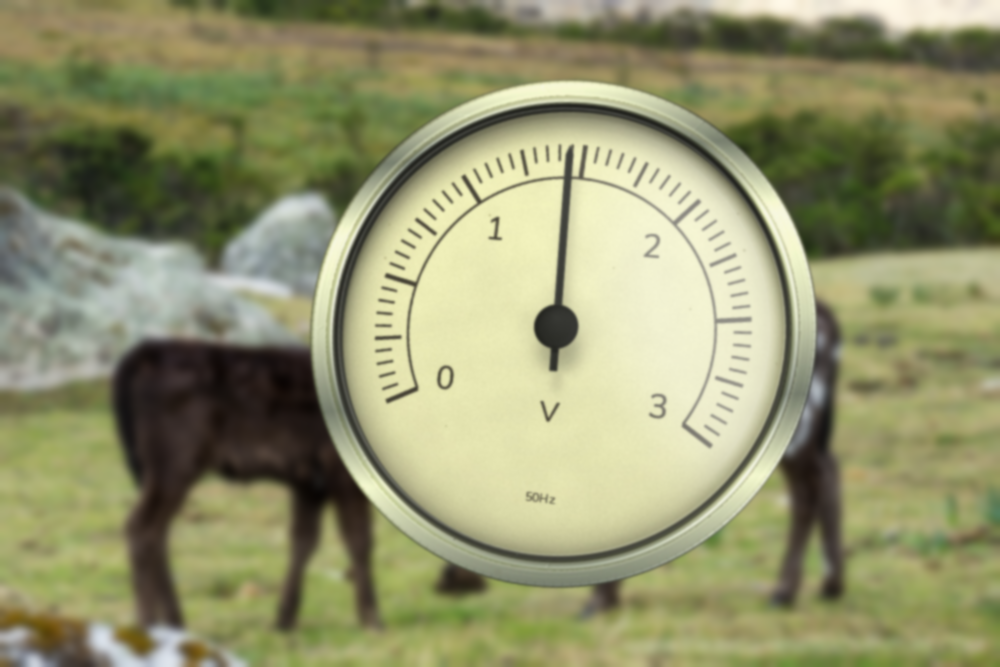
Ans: 1.45 V
